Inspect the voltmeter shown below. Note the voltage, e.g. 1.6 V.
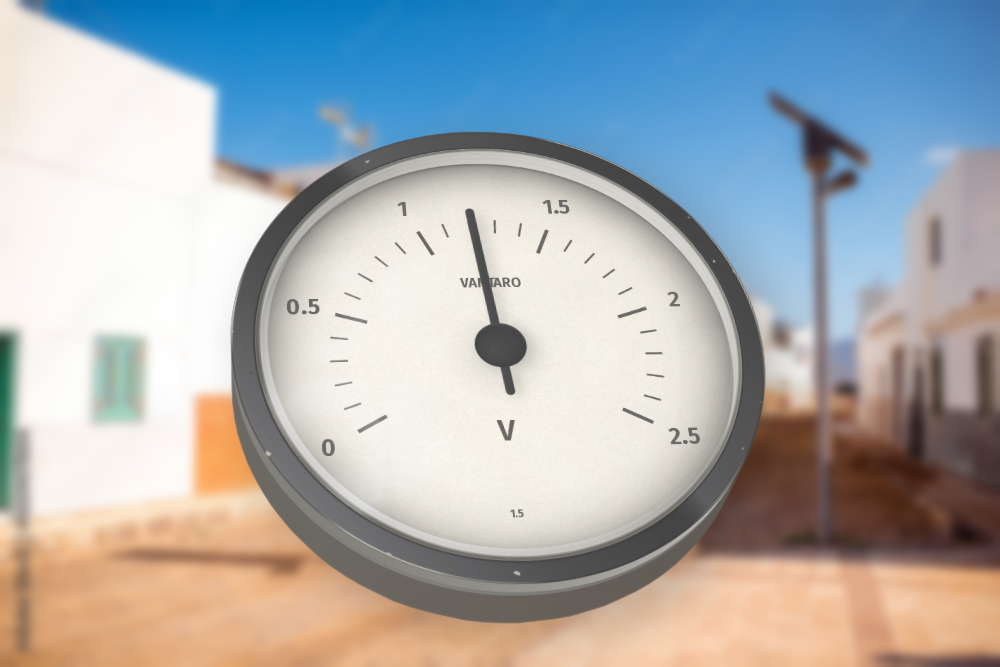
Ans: 1.2 V
